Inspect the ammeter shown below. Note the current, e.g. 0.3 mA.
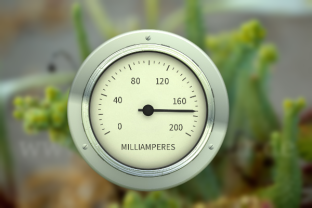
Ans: 175 mA
